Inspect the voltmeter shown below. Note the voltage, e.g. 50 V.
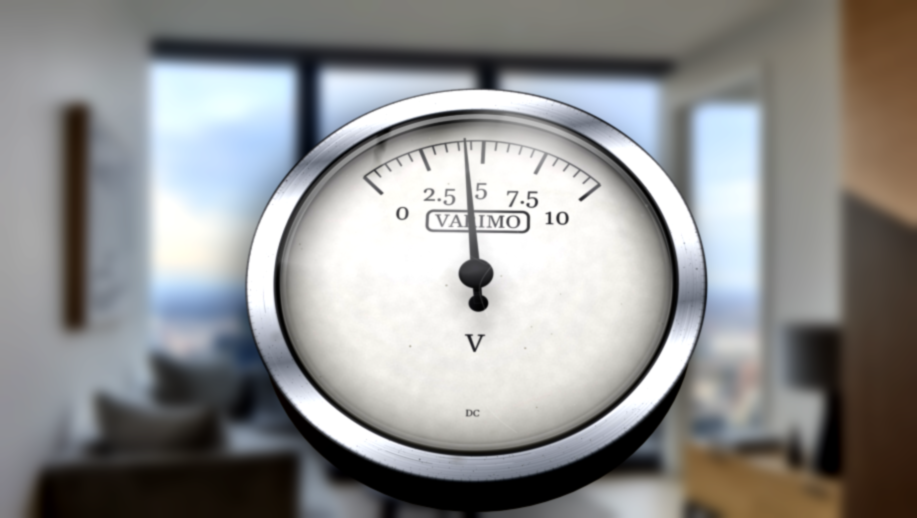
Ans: 4.25 V
